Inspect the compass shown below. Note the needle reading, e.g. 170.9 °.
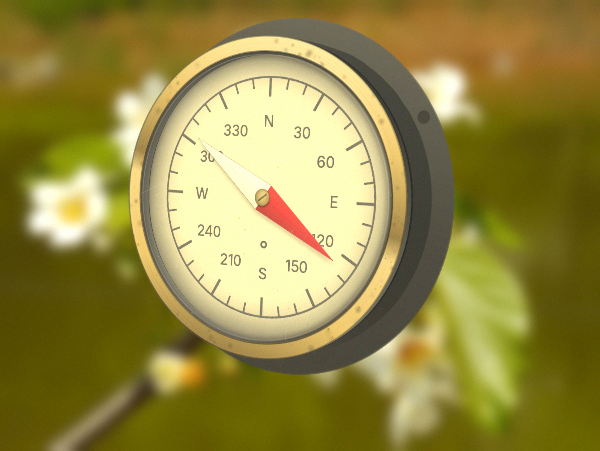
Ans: 125 °
